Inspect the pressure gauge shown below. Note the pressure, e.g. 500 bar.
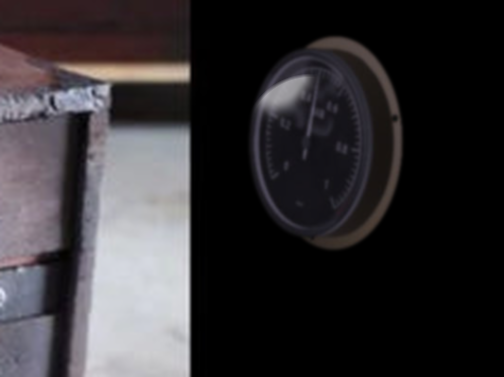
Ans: 0.5 bar
